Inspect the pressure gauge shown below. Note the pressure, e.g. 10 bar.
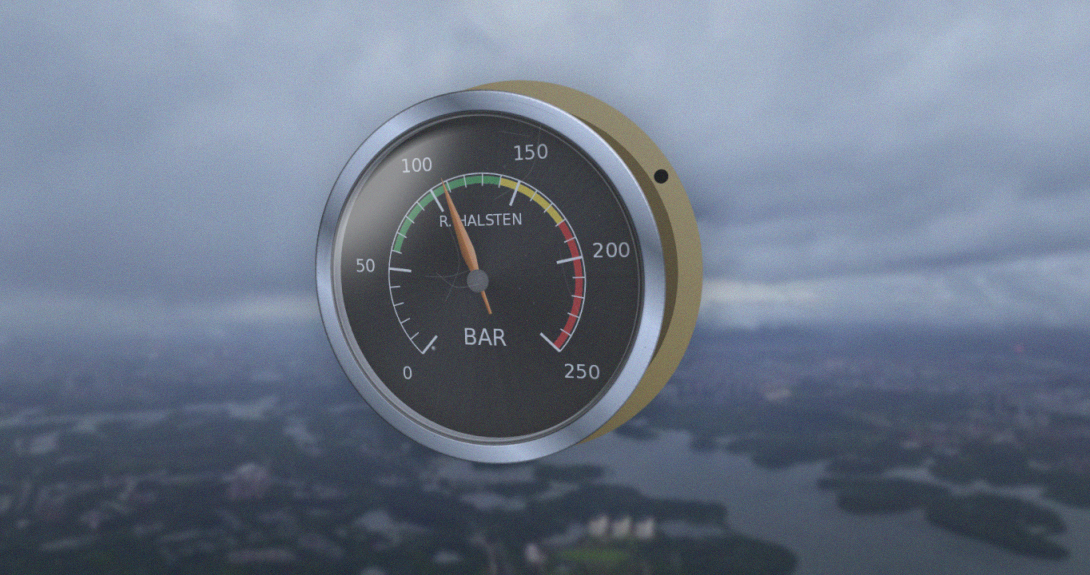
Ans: 110 bar
